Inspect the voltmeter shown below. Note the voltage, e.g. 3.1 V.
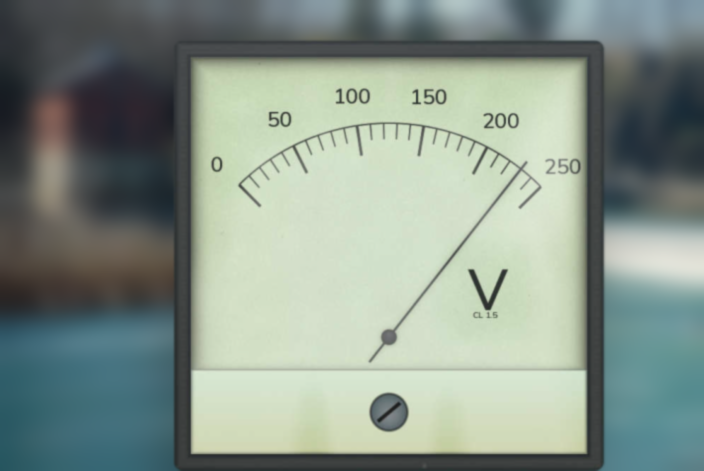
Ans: 230 V
